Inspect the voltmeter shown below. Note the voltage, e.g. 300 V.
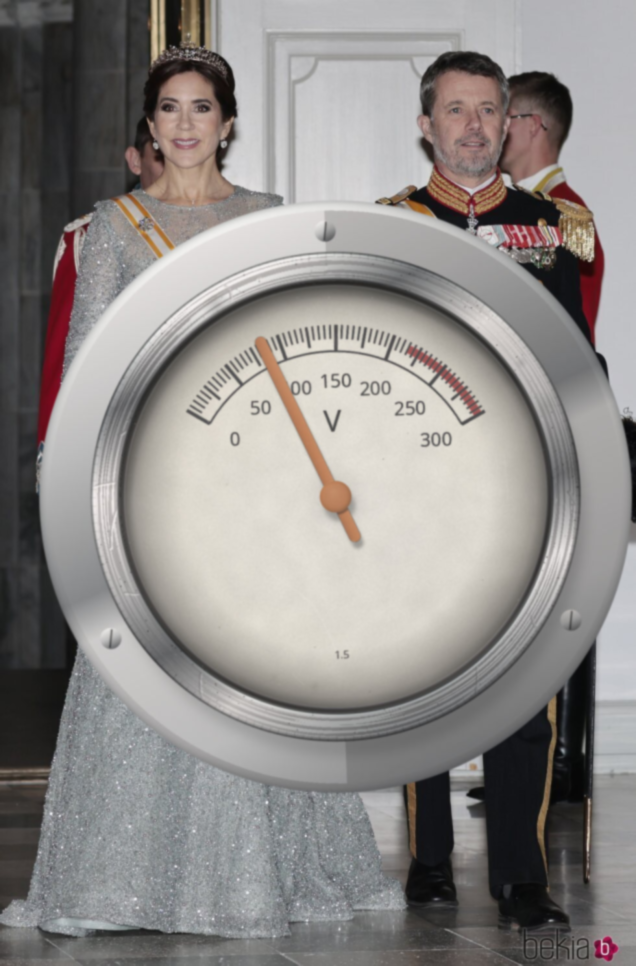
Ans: 85 V
